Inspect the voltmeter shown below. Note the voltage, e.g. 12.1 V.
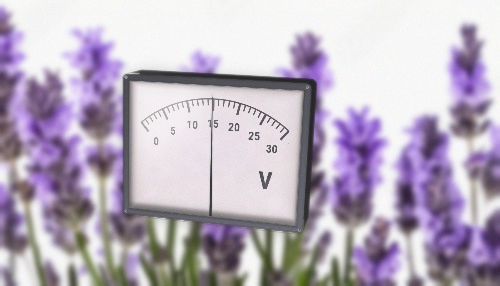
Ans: 15 V
